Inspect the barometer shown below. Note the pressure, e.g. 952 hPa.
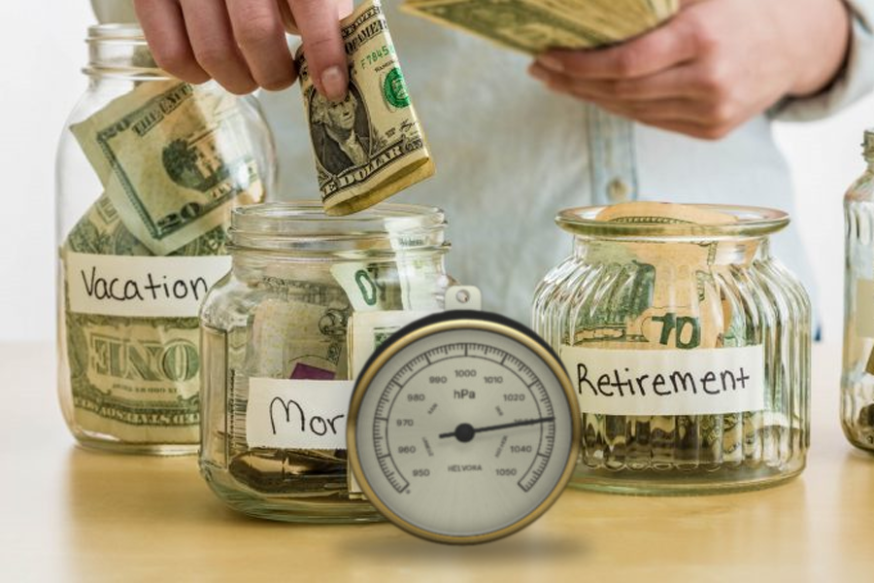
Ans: 1030 hPa
